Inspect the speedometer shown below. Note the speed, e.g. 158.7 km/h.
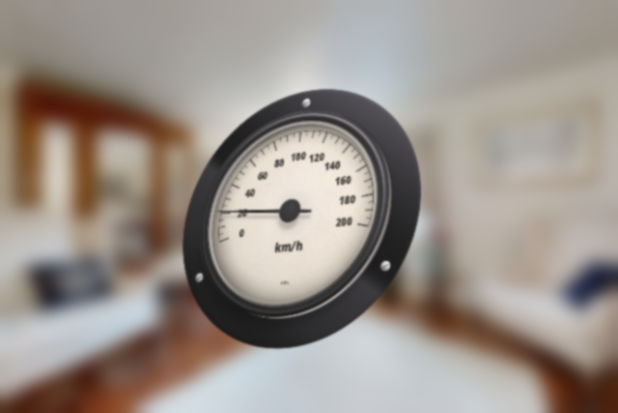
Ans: 20 km/h
